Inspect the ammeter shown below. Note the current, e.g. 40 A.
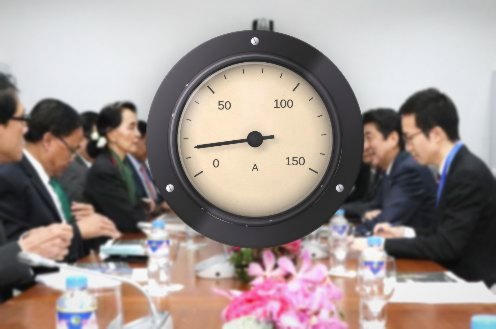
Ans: 15 A
